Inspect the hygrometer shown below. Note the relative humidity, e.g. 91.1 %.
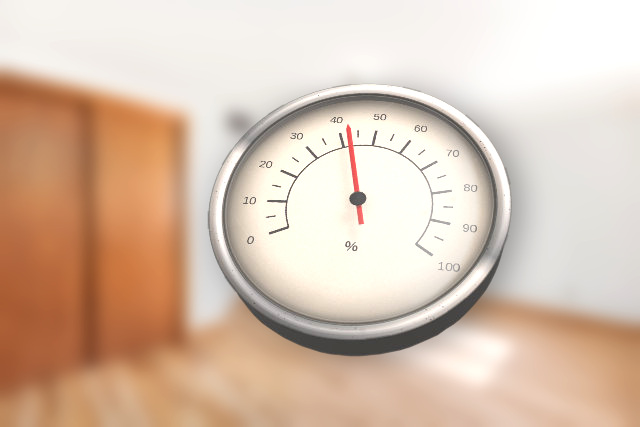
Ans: 42.5 %
